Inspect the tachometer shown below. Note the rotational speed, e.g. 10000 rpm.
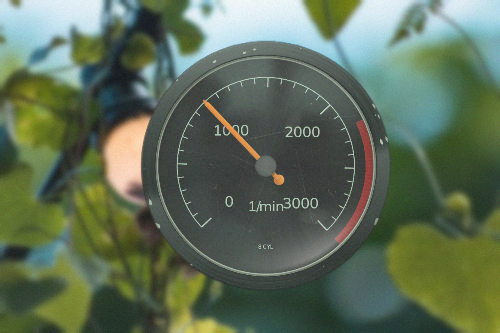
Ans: 1000 rpm
